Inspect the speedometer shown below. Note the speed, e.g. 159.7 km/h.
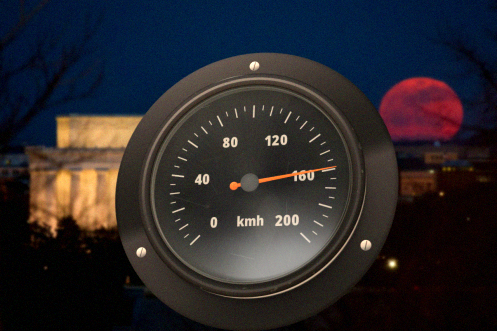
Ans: 160 km/h
